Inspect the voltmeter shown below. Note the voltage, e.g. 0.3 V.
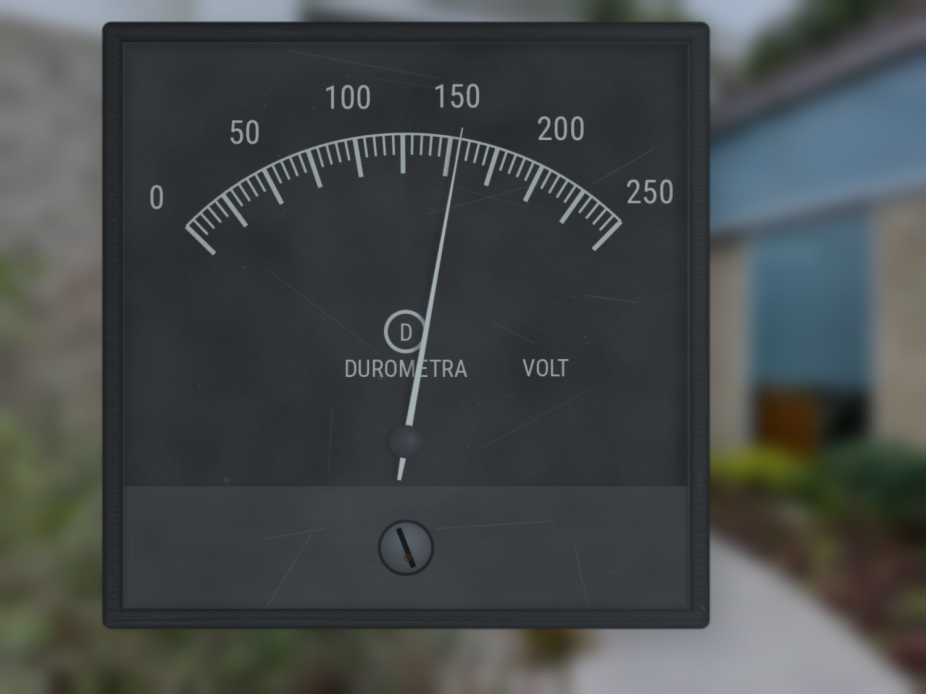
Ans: 155 V
